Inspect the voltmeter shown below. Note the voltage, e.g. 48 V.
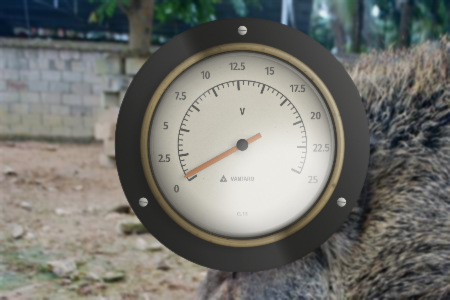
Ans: 0.5 V
